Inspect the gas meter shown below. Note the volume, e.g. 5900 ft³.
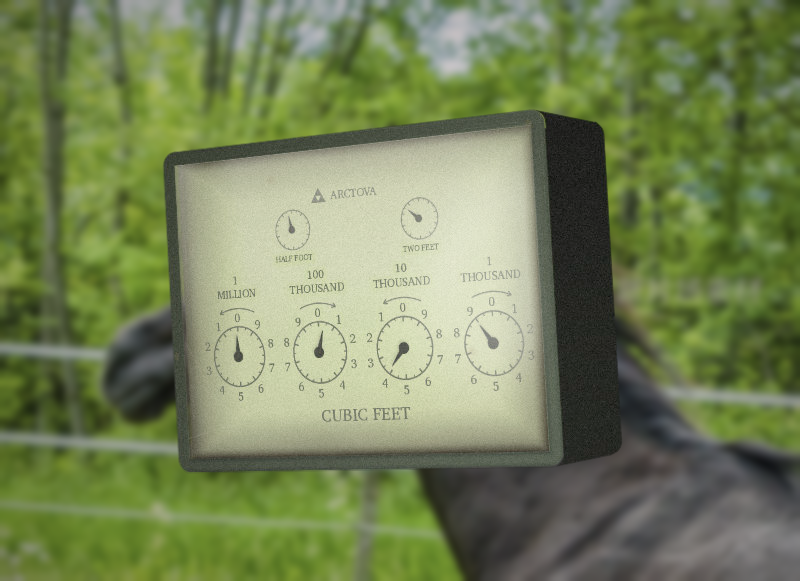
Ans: 3900 ft³
